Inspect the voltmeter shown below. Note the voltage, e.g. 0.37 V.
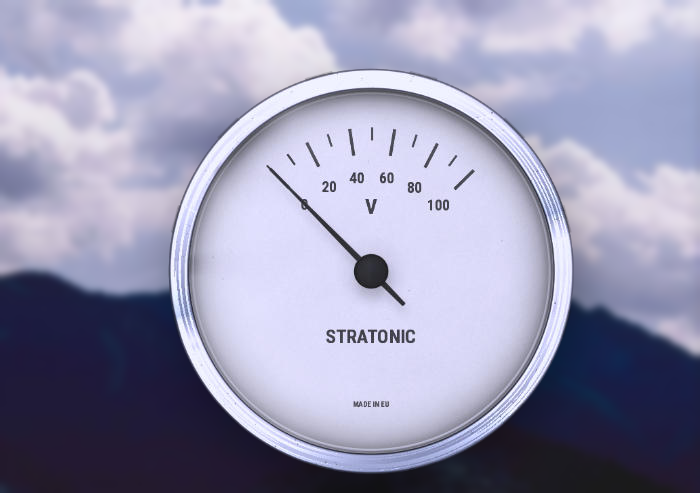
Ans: 0 V
